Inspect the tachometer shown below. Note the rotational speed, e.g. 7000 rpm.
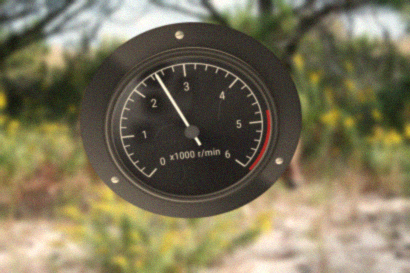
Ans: 2500 rpm
